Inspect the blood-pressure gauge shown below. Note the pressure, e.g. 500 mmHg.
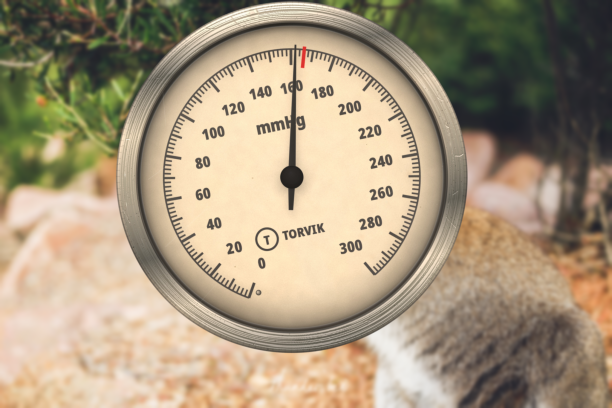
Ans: 162 mmHg
